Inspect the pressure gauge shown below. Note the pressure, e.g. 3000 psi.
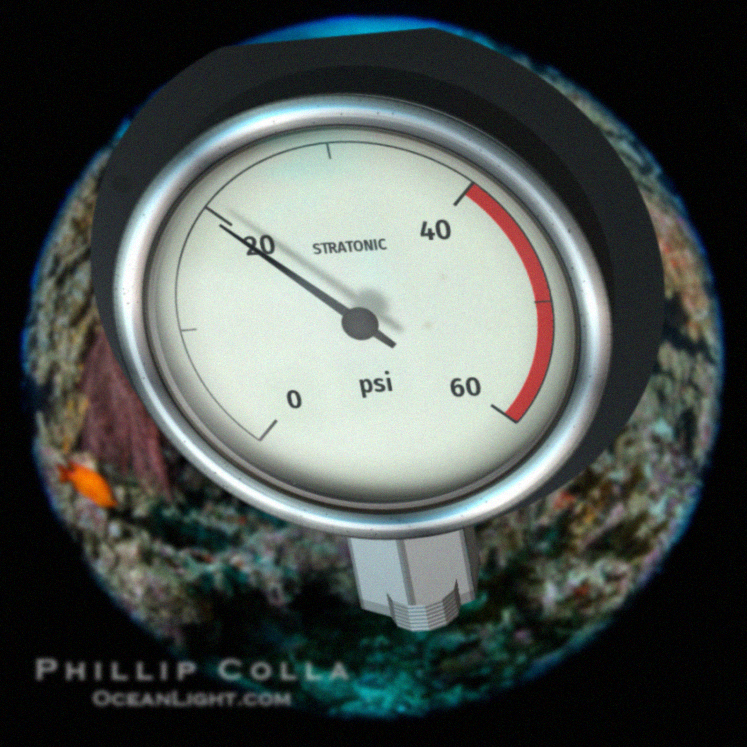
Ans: 20 psi
